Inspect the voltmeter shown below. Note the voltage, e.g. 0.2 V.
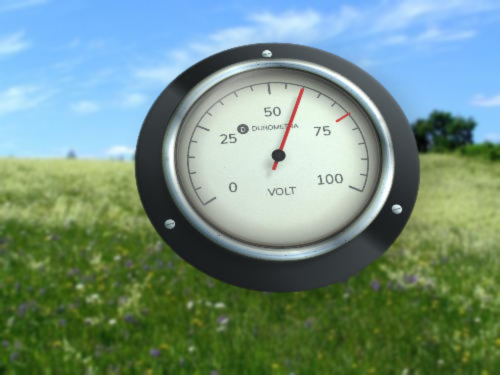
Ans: 60 V
